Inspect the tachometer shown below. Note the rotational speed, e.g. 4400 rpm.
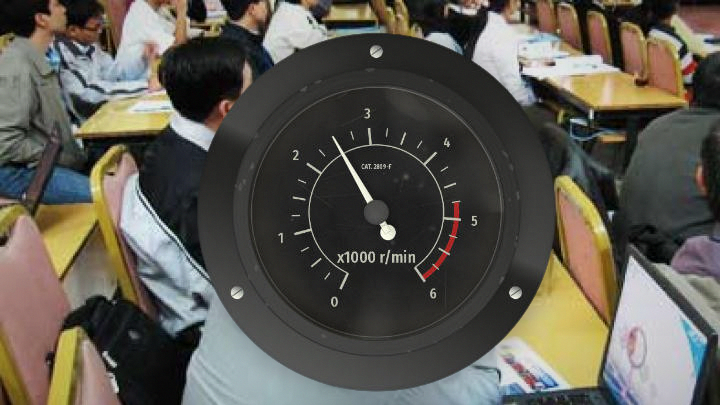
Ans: 2500 rpm
